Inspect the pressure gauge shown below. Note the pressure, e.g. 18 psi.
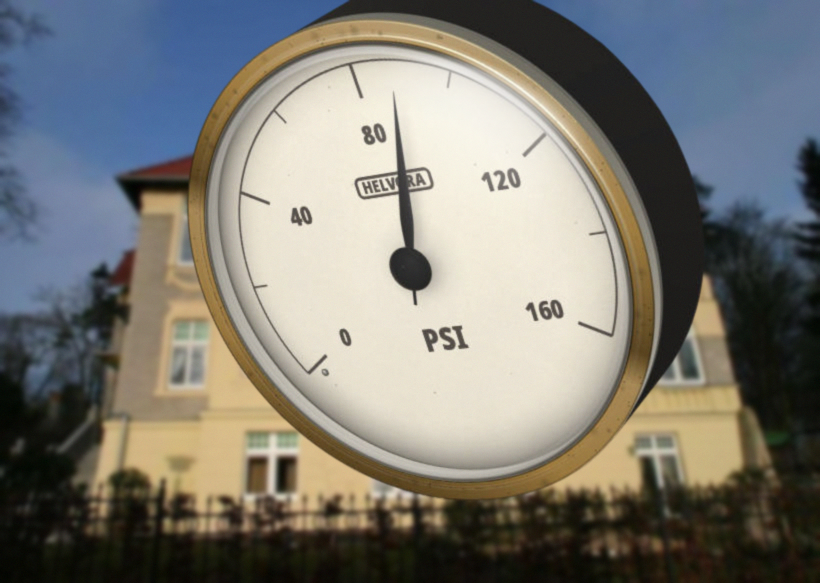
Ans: 90 psi
